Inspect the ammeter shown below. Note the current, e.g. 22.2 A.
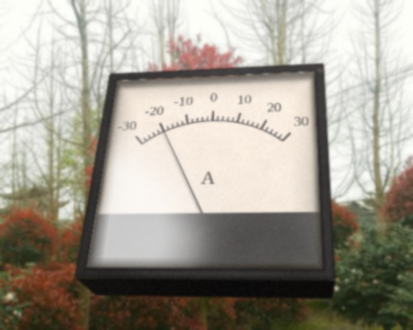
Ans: -20 A
